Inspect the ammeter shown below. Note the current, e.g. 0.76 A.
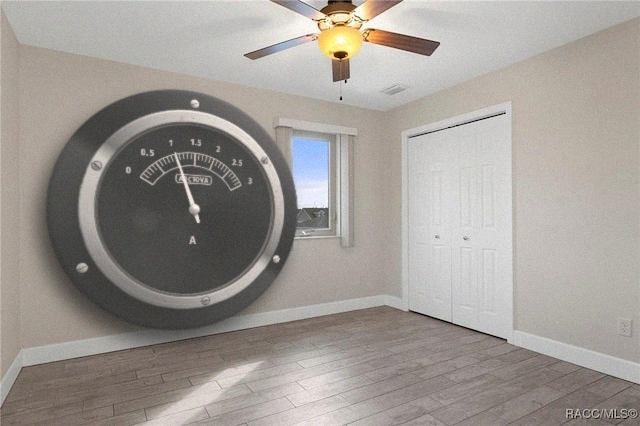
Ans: 1 A
